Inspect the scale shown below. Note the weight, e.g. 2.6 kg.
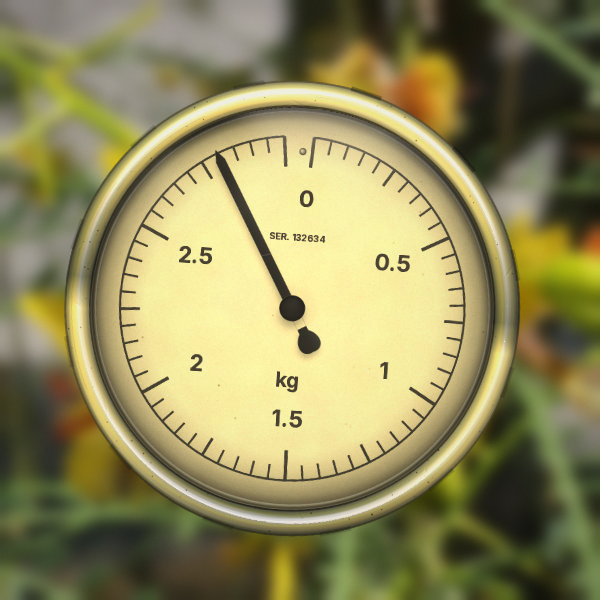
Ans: 2.8 kg
